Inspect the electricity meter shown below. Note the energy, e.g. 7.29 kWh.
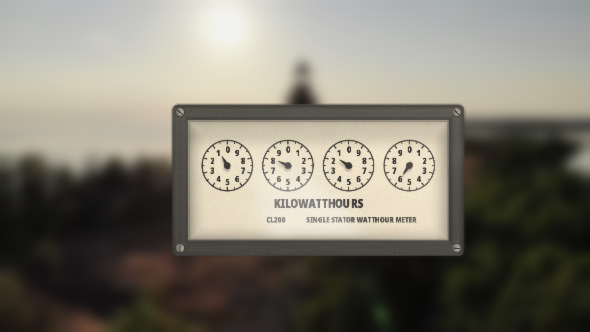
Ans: 816 kWh
